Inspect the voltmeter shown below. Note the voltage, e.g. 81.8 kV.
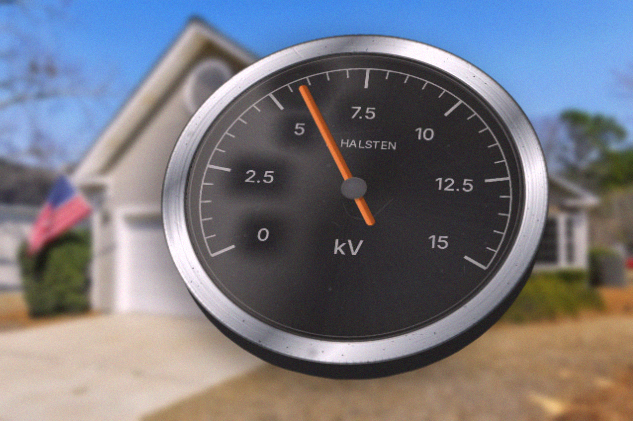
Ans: 5.75 kV
